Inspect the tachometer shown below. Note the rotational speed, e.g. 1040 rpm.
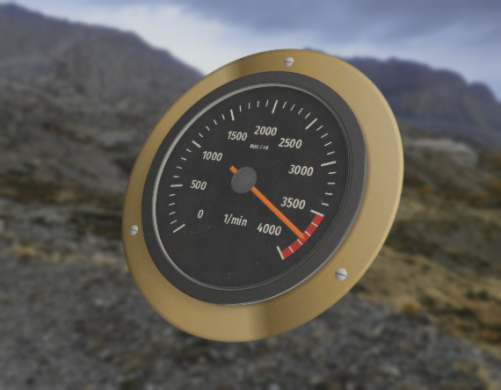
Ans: 3750 rpm
